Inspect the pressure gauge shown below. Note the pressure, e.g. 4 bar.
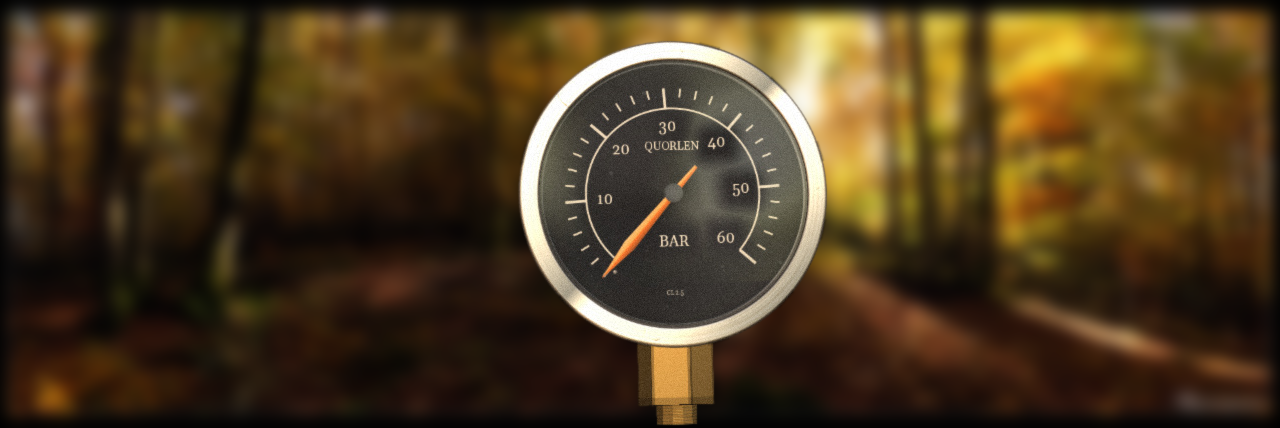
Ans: 0 bar
